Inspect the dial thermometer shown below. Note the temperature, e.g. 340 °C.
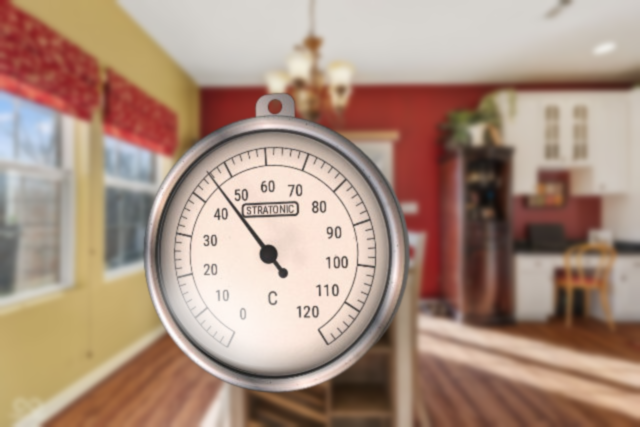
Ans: 46 °C
